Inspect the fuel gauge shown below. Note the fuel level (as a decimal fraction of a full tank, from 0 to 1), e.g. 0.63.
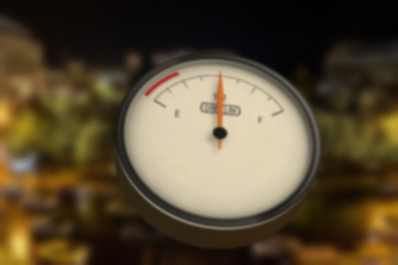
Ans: 0.5
